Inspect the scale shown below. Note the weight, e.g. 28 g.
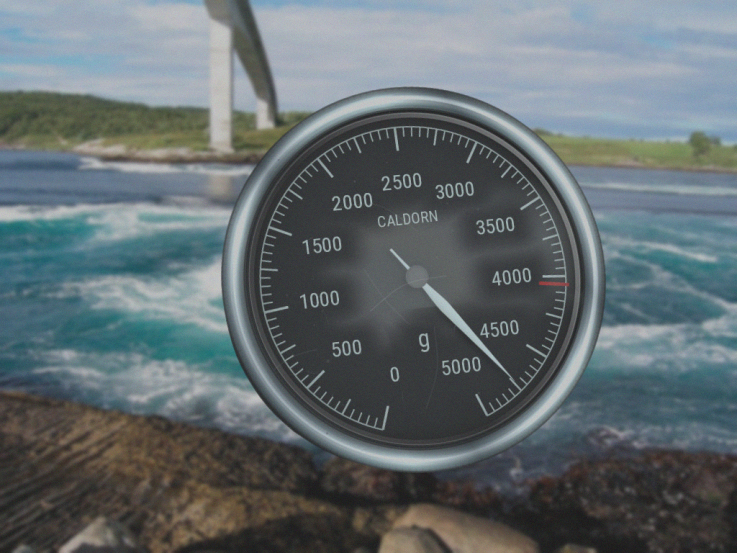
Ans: 4750 g
